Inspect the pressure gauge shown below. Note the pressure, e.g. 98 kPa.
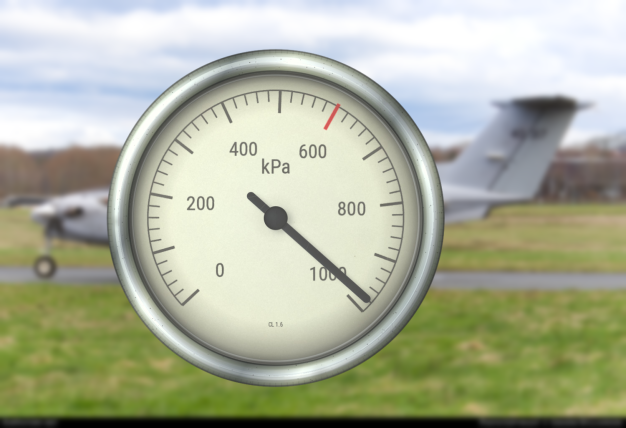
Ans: 980 kPa
